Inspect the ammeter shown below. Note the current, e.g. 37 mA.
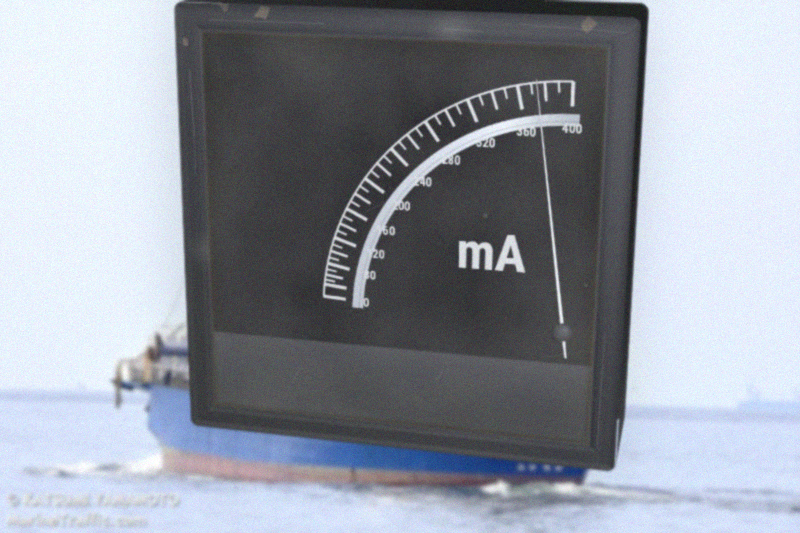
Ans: 375 mA
